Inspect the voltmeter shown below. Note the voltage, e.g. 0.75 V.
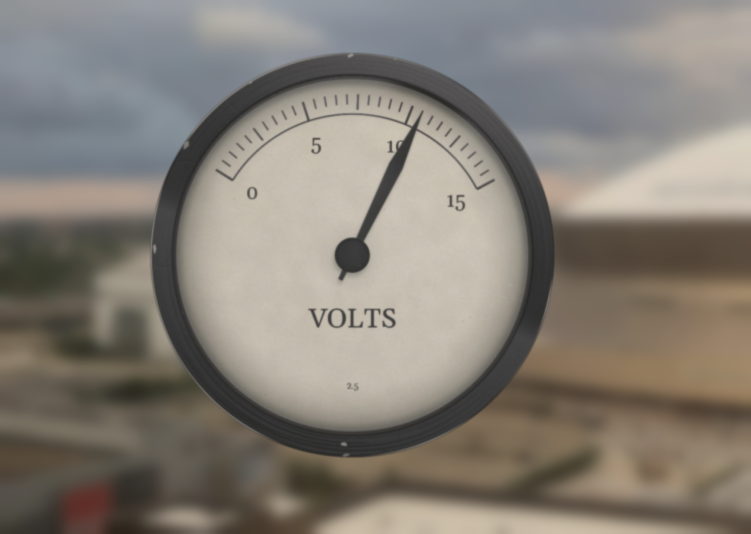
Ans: 10.5 V
